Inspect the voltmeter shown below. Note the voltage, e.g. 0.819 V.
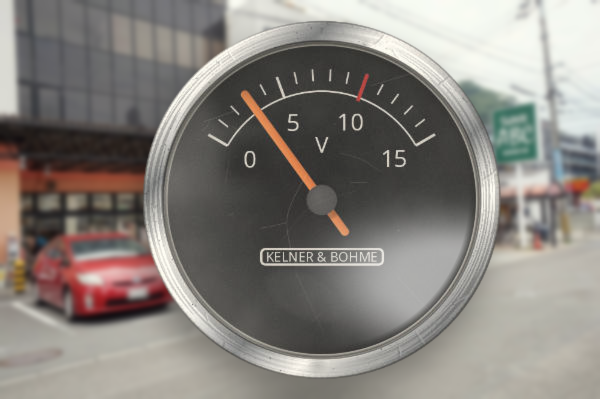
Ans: 3 V
